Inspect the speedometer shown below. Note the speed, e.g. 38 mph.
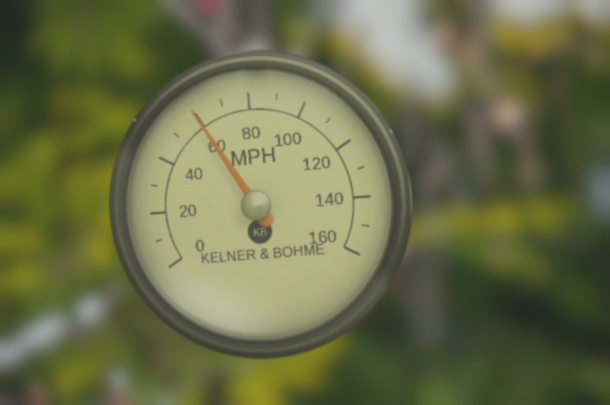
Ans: 60 mph
